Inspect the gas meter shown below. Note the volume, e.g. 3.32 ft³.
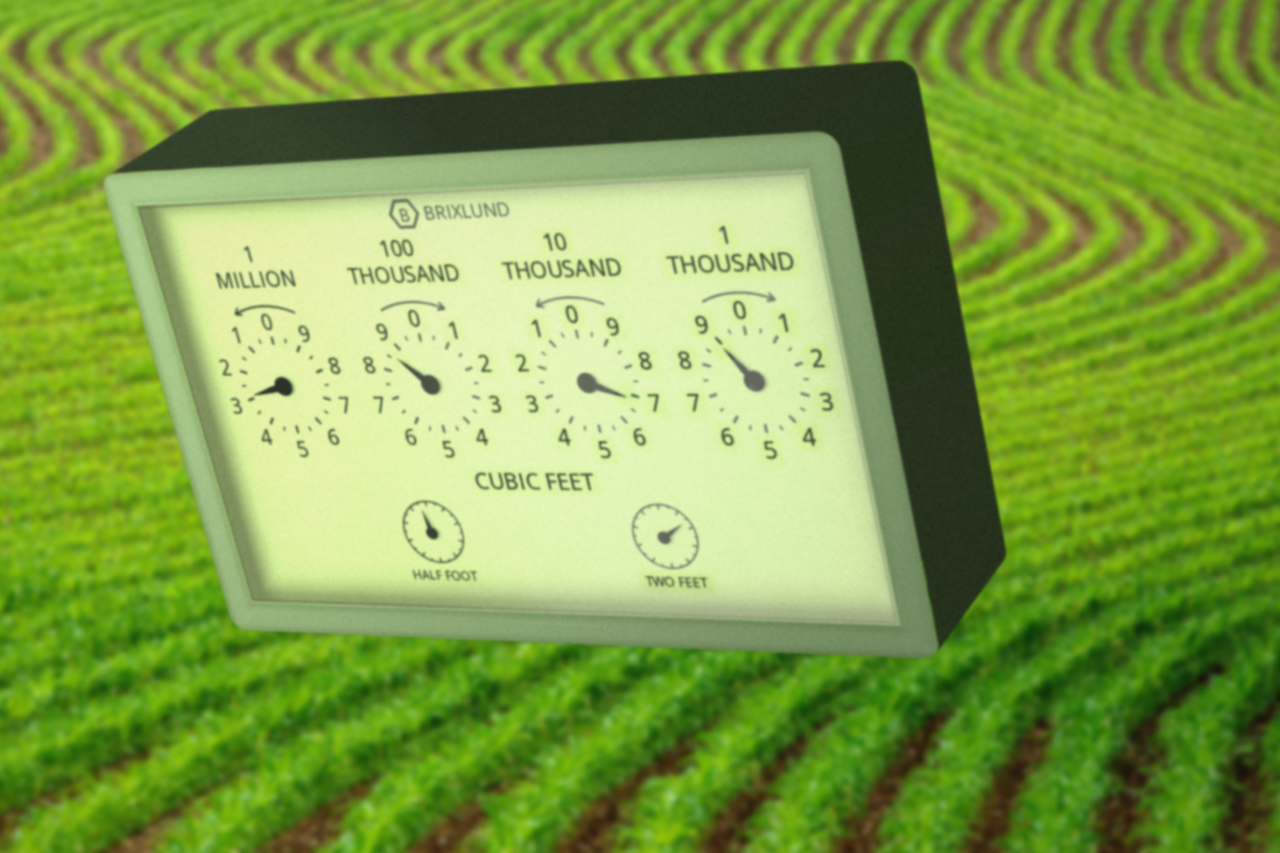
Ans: 286900 ft³
